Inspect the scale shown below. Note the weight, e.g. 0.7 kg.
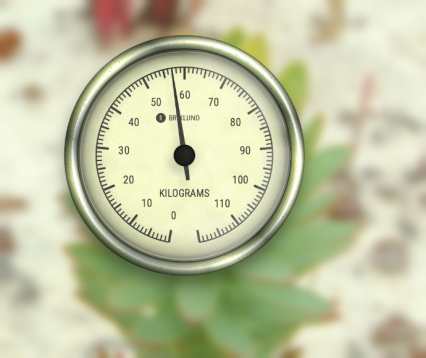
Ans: 57 kg
